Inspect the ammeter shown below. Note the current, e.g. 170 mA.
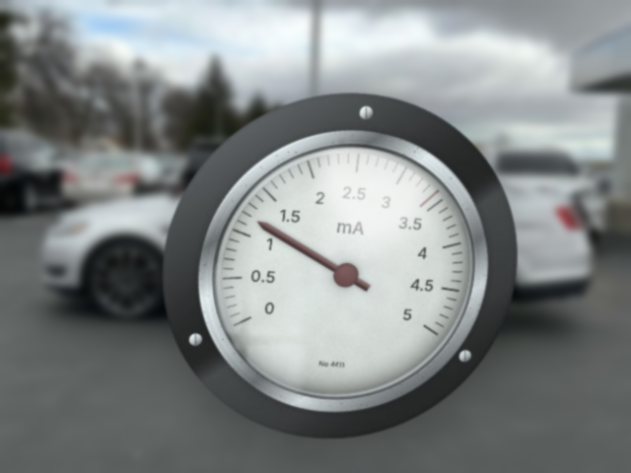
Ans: 1.2 mA
